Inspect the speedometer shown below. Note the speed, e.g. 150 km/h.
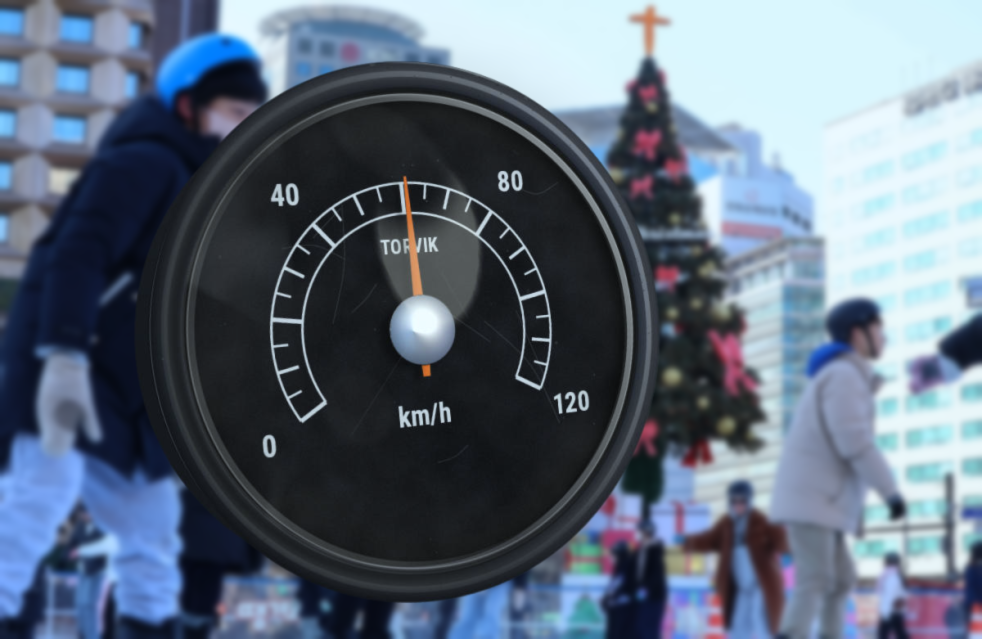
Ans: 60 km/h
